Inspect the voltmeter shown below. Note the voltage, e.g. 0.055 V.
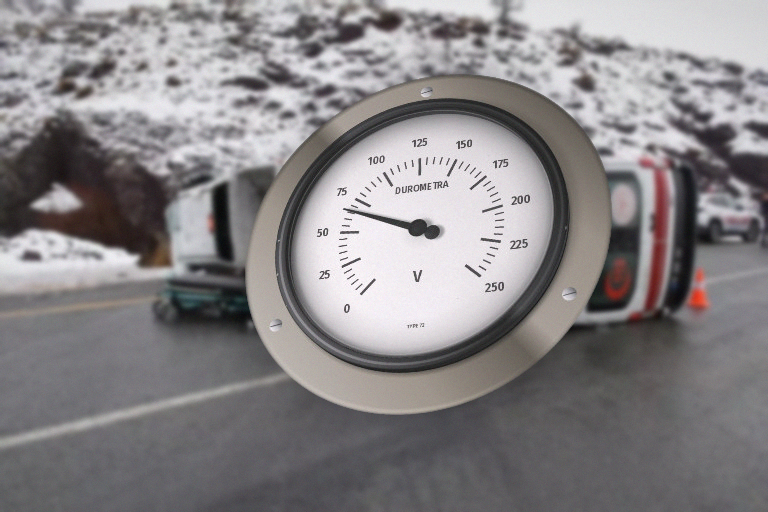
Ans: 65 V
